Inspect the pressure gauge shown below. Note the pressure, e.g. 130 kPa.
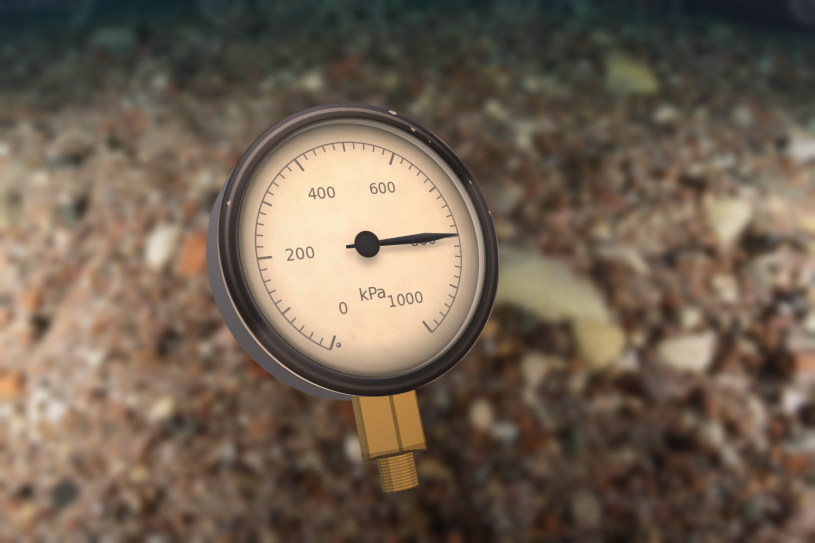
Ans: 800 kPa
